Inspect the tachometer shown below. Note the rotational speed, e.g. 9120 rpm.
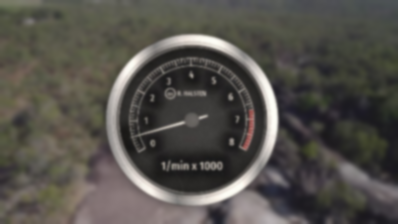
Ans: 500 rpm
